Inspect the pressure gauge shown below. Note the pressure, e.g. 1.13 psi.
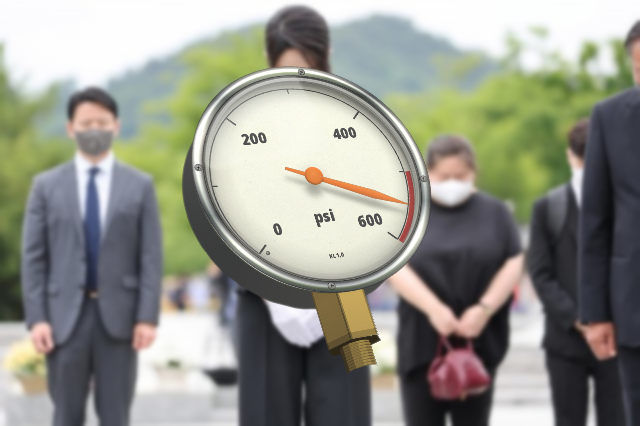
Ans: 550 psi
